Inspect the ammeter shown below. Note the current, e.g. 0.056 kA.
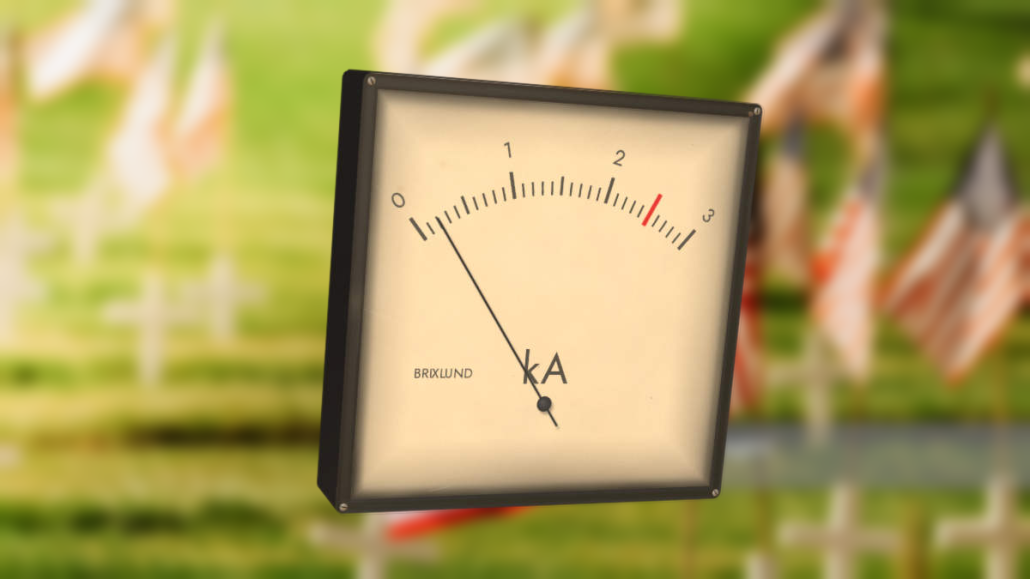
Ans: 0.2 kA
